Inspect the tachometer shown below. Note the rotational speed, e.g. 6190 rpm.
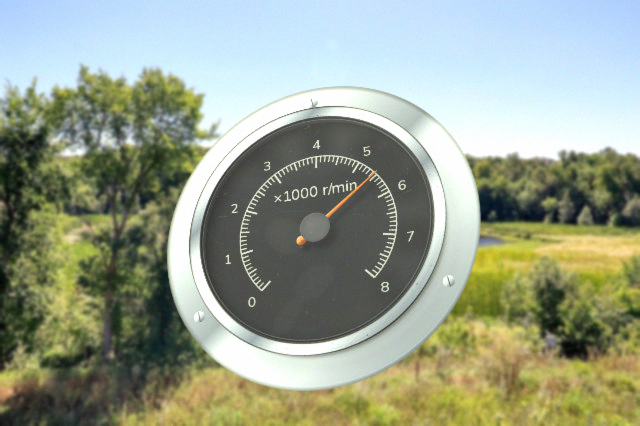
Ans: 5500 rpm
